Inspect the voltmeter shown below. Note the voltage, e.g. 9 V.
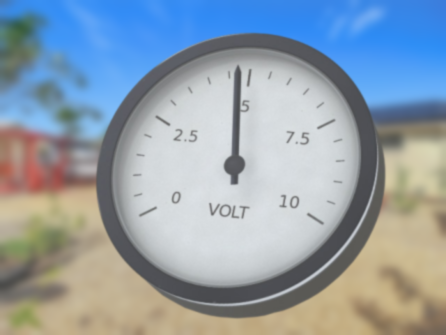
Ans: 4.75 V
